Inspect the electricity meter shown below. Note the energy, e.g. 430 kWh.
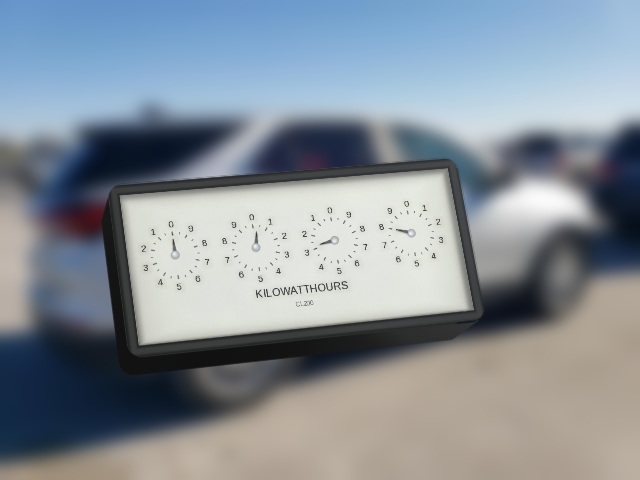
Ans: 28 kWh
